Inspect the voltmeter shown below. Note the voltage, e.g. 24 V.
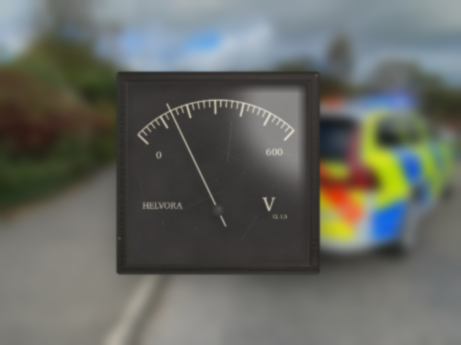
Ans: 140 V
